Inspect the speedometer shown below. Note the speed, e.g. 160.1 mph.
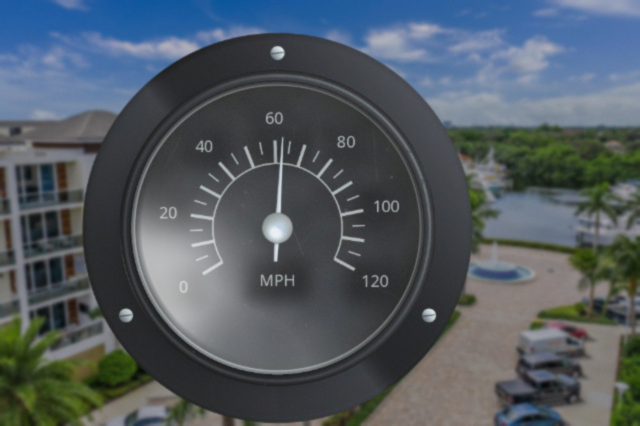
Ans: 62.5 mph
